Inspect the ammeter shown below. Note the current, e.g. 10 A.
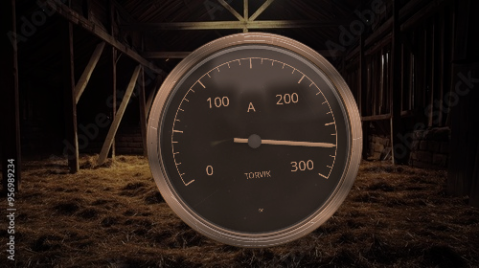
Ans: 270 A
